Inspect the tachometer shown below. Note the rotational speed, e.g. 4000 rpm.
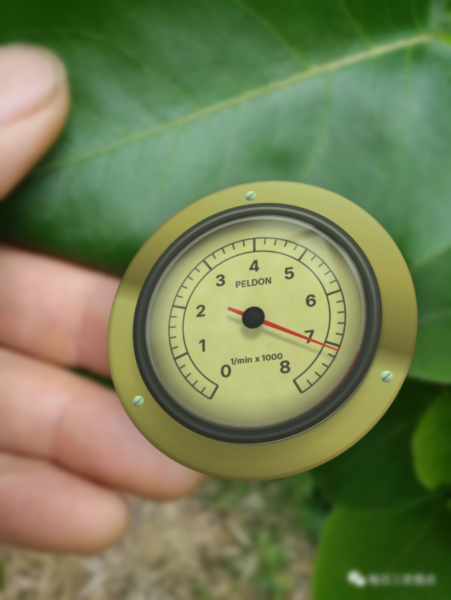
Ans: 7100 rpm
